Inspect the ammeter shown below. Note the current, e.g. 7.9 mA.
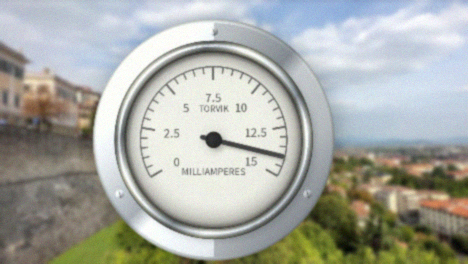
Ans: 14 mA
